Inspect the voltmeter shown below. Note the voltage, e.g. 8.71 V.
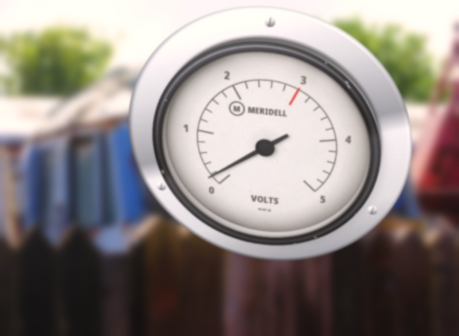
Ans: 0.2 V
